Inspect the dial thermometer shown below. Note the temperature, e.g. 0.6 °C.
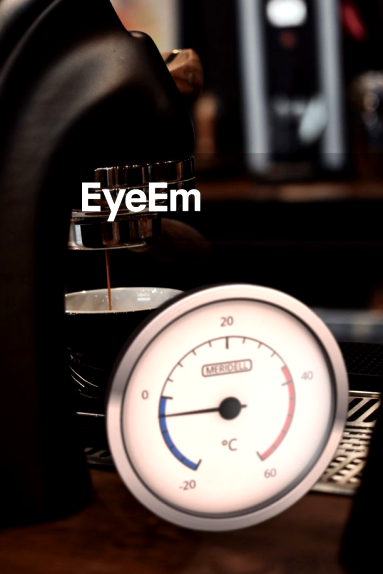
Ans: -4 °C
